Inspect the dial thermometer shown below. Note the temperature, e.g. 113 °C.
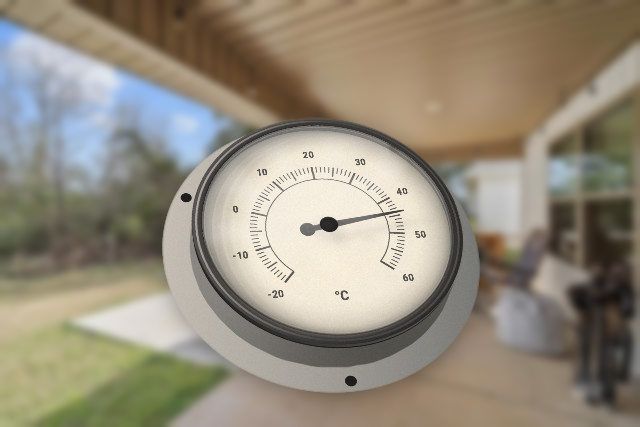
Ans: 45 °C
